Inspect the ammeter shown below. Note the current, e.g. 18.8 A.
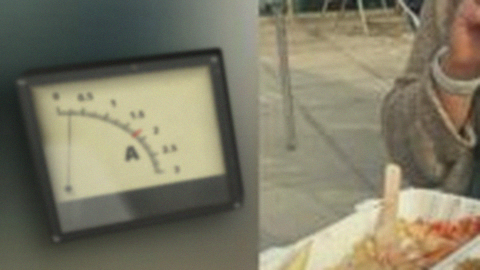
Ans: 0.25 A
